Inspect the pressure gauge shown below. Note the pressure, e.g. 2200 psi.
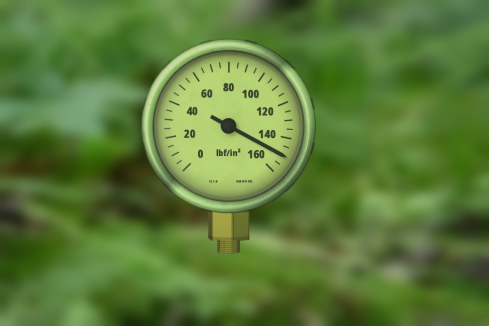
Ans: 150 psi
